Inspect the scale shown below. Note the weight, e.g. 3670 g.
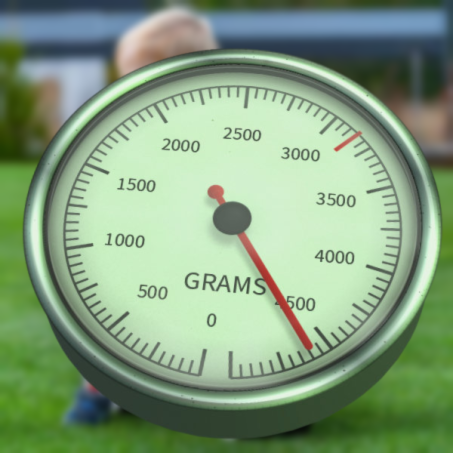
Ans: 4600 g
